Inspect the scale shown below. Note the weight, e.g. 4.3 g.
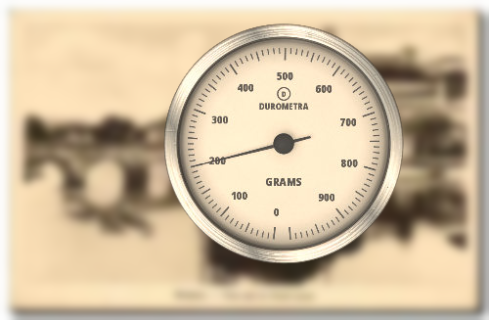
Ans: 200 g
